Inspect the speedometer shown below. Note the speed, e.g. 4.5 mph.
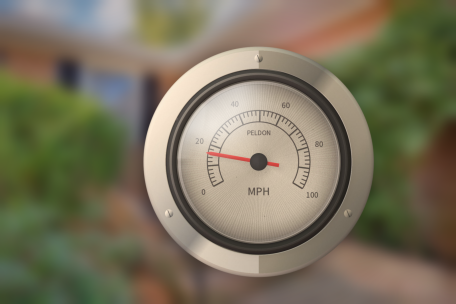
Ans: 16 mph
